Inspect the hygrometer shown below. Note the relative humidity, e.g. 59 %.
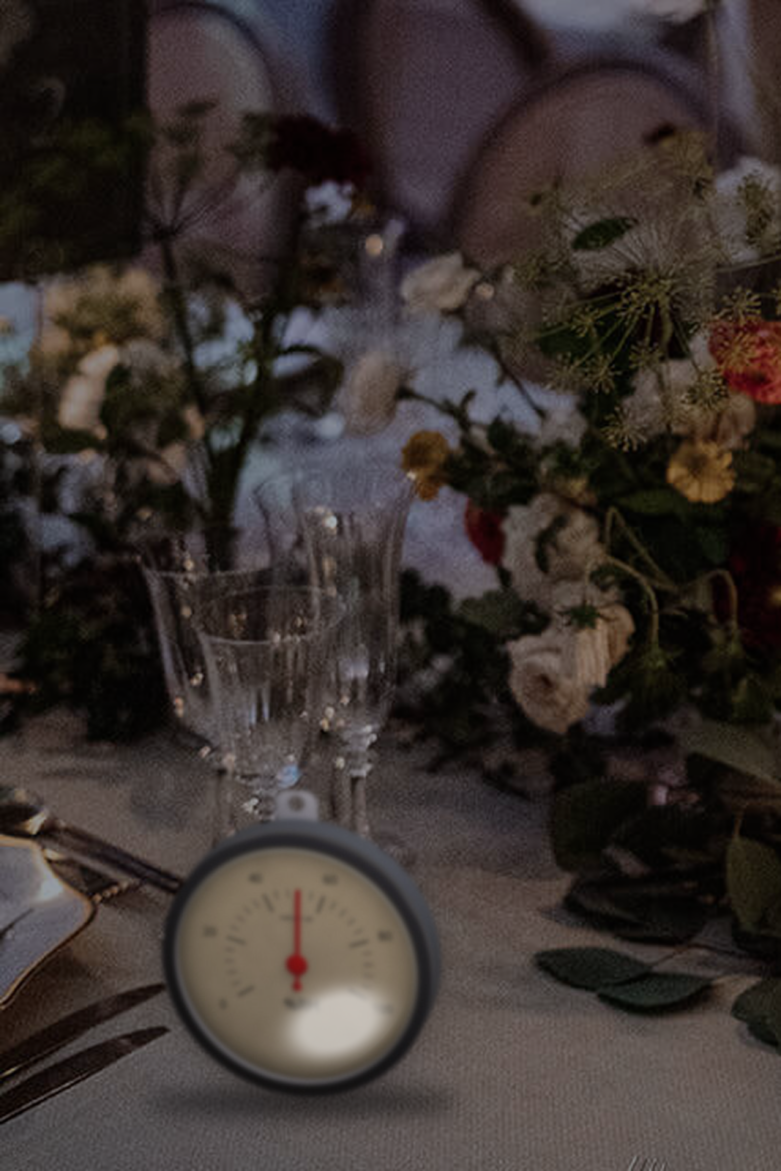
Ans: 52 %
